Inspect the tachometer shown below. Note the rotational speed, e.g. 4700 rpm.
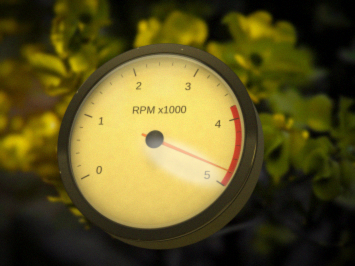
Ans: 4800 rpm
